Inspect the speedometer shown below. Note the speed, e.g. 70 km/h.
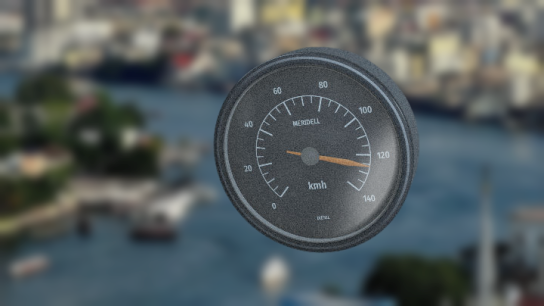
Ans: 125 km/h
